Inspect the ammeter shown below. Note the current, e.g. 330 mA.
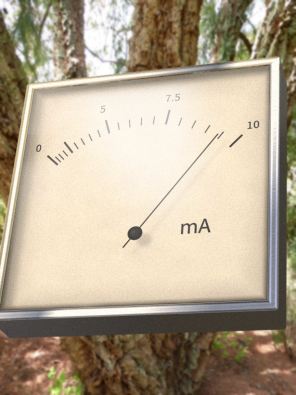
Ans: 9.5 mA
